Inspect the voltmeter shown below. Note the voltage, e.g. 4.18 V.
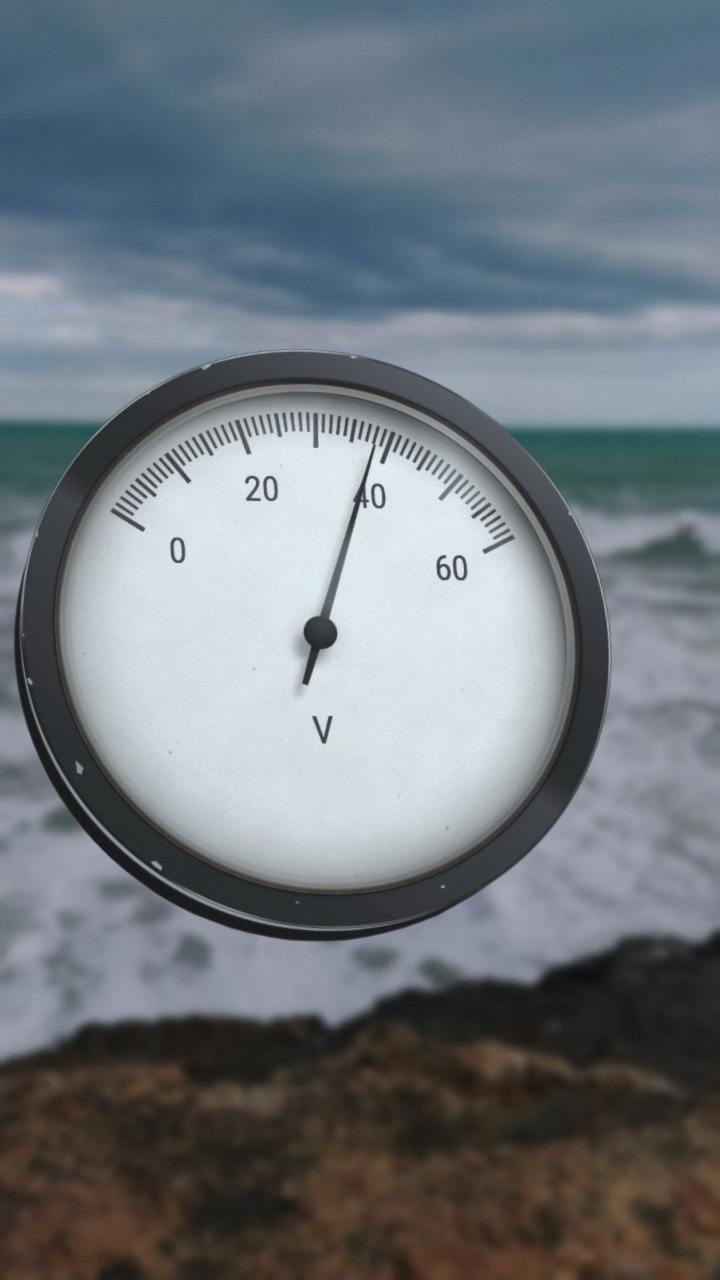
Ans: 38 V
